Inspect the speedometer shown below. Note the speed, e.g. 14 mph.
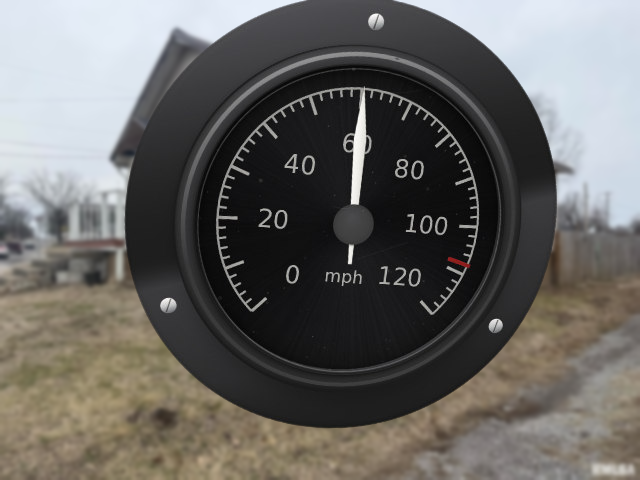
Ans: 60 mph
